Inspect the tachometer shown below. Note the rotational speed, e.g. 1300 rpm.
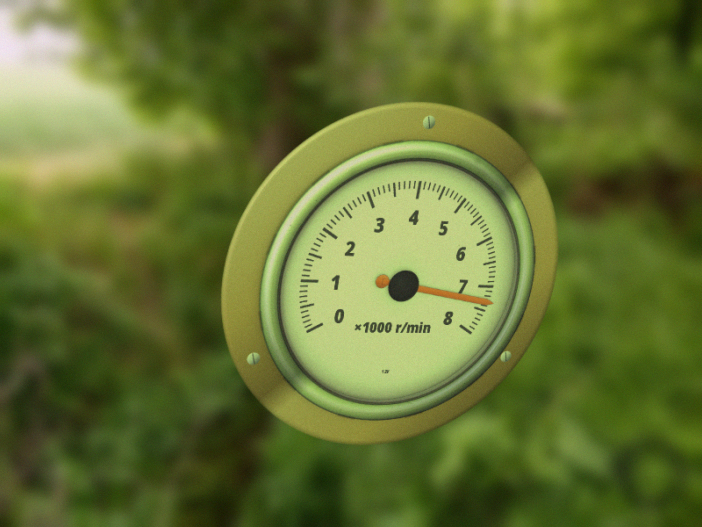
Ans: 7300 rpm
